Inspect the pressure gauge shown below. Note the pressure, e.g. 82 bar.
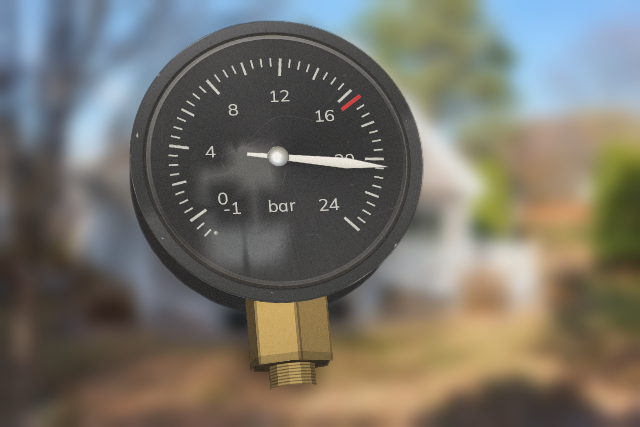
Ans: 20.5 bar
